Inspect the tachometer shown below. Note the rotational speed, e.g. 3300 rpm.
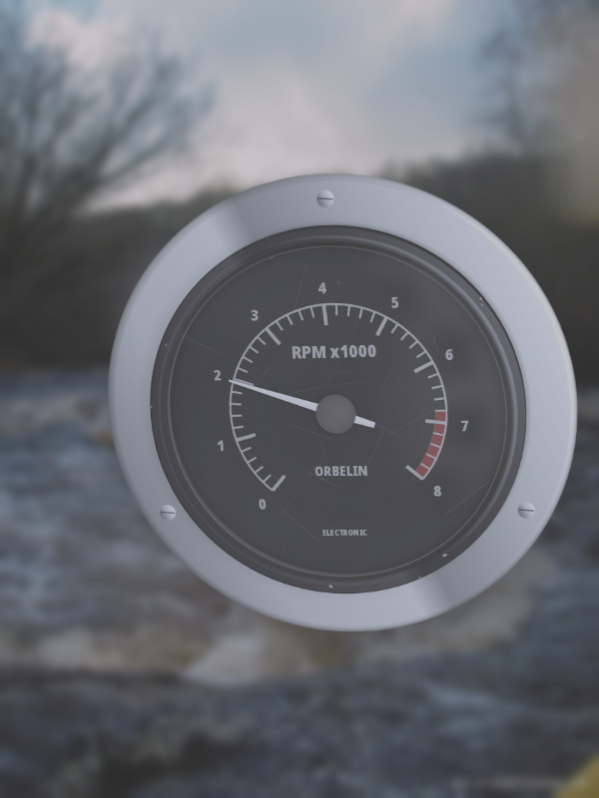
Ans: 2000 rpm
